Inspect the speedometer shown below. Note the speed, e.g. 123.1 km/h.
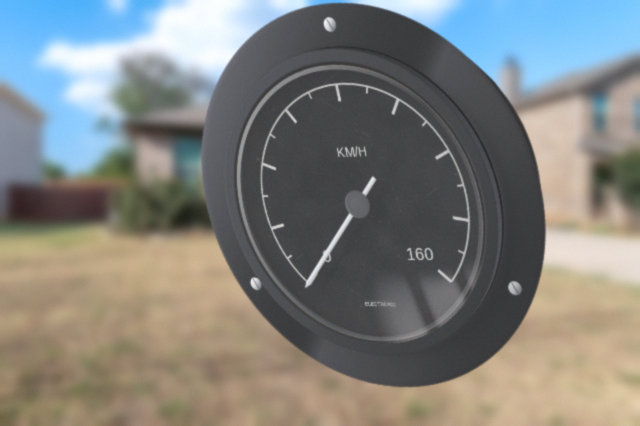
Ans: 0 km/h
